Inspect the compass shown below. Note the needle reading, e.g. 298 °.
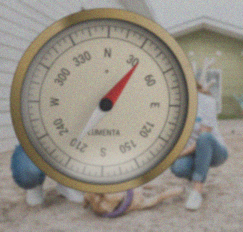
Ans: 35 °
